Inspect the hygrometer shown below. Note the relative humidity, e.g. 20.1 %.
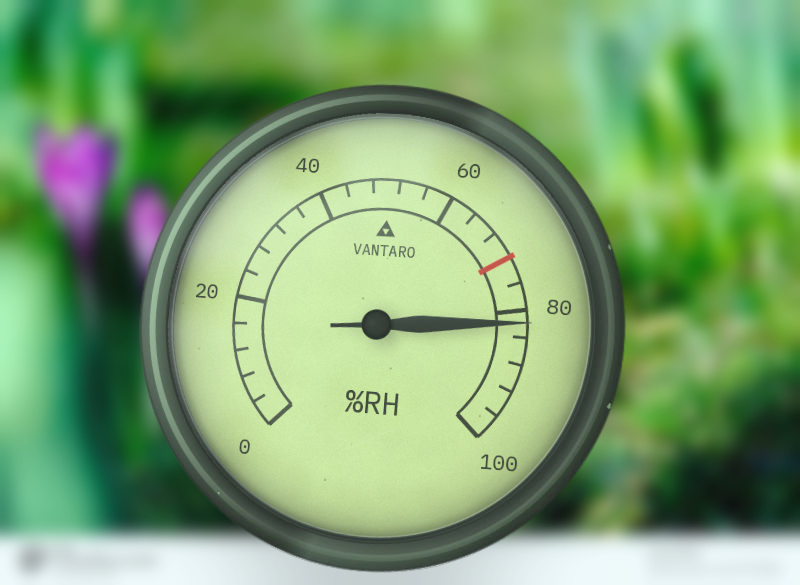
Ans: 82 %
